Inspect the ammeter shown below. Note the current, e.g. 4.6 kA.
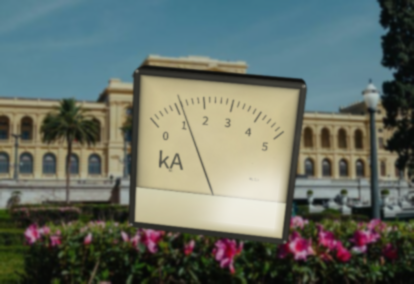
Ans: 1.2 kA
